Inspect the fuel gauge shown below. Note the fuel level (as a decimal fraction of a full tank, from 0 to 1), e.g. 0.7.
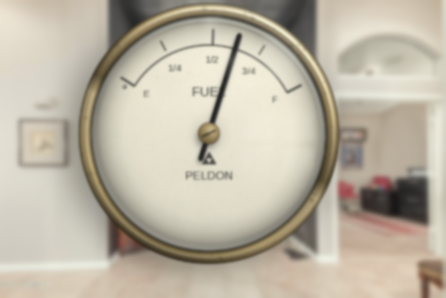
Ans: 0.625
